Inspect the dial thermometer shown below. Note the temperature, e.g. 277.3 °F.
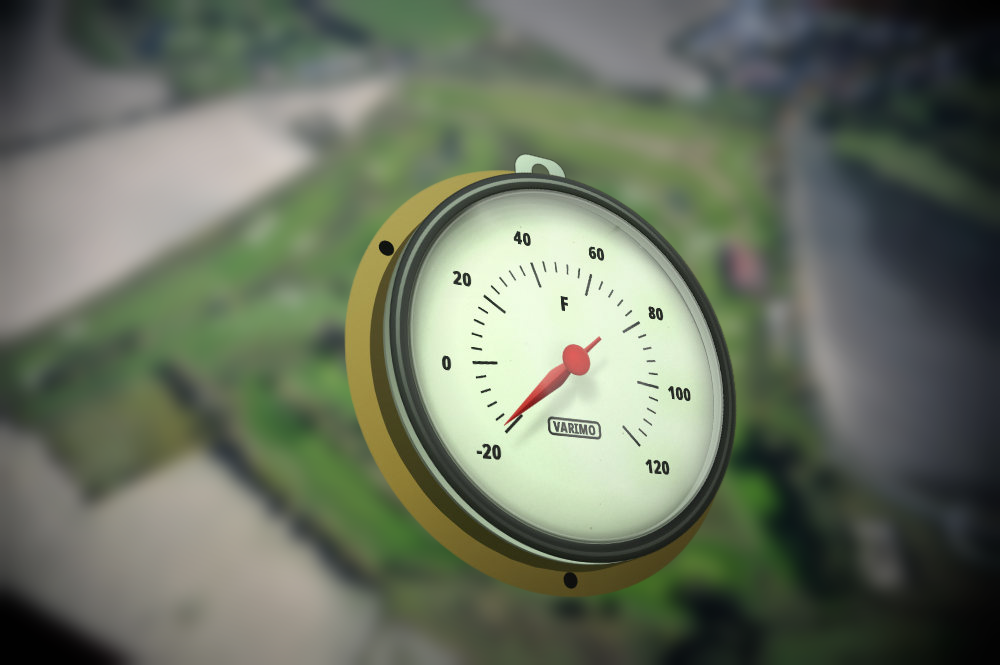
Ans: -18 °F
